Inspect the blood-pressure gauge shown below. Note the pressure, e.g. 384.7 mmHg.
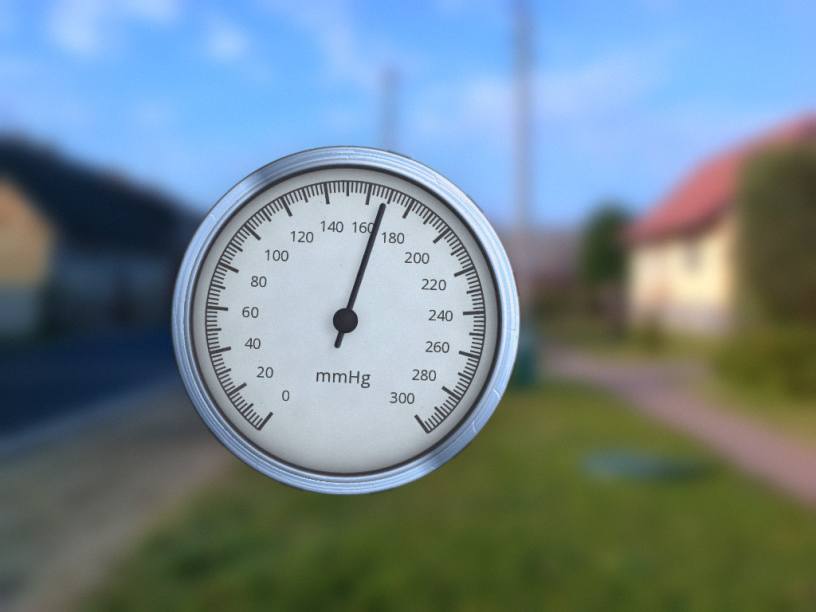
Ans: 168 mmHg
